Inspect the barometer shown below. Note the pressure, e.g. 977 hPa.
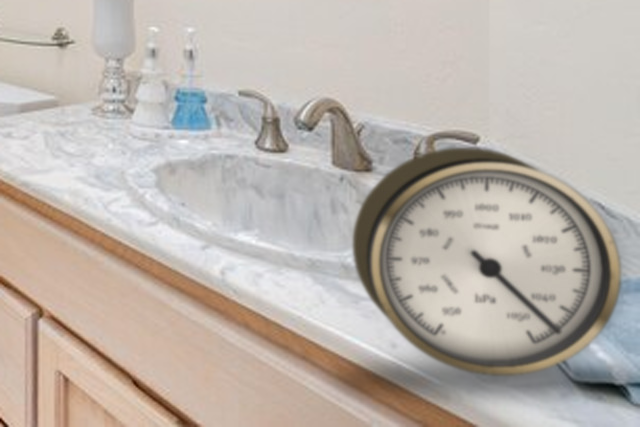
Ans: 1045 hPa
